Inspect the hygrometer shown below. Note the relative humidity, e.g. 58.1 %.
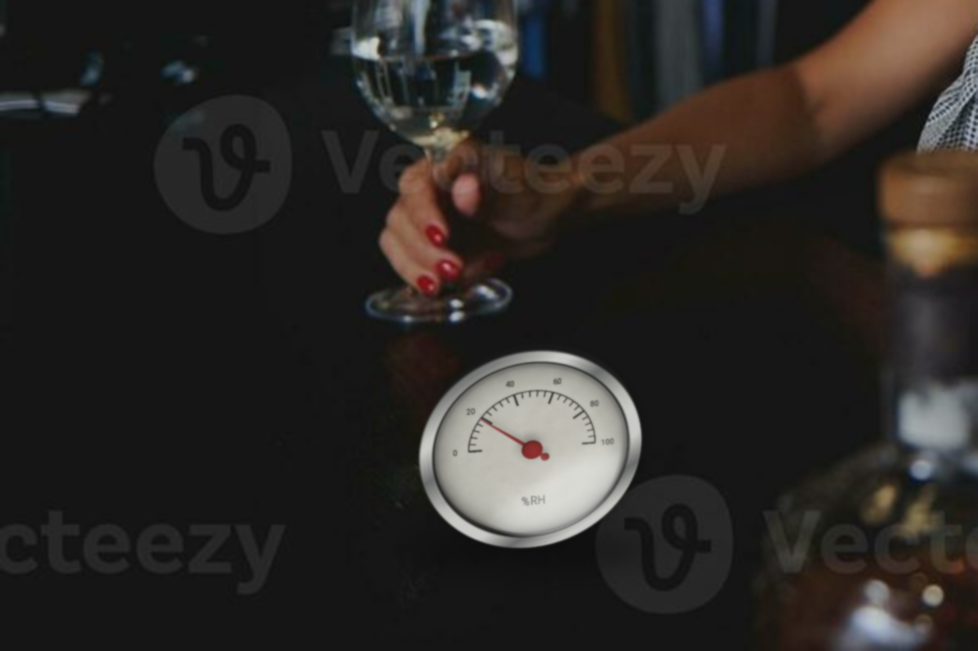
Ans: 20 %
